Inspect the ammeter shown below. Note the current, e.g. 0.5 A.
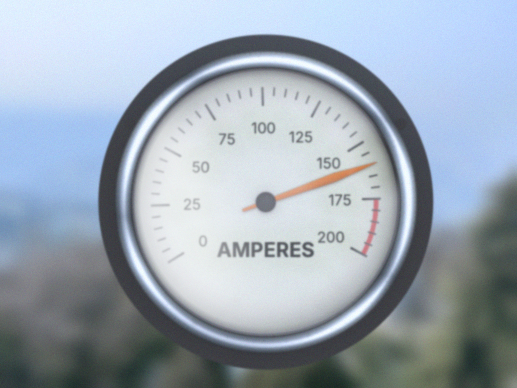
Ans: 160 A
